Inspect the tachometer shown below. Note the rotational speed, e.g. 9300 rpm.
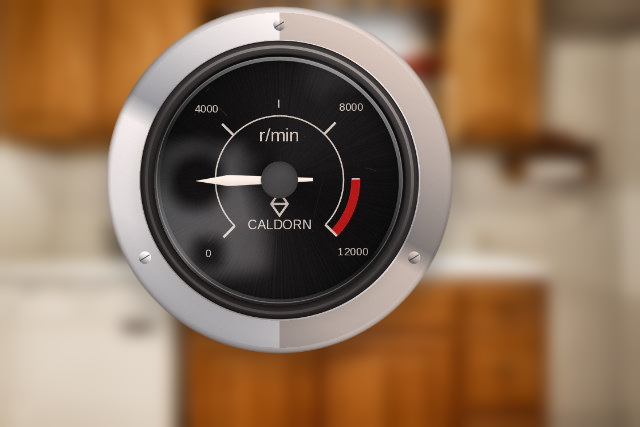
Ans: 2000 rpm
